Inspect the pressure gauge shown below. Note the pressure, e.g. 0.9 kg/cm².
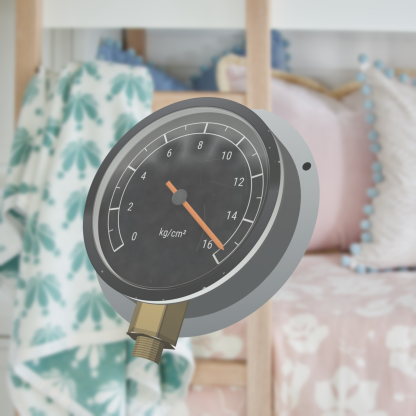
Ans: 15.5 kg/cm²
